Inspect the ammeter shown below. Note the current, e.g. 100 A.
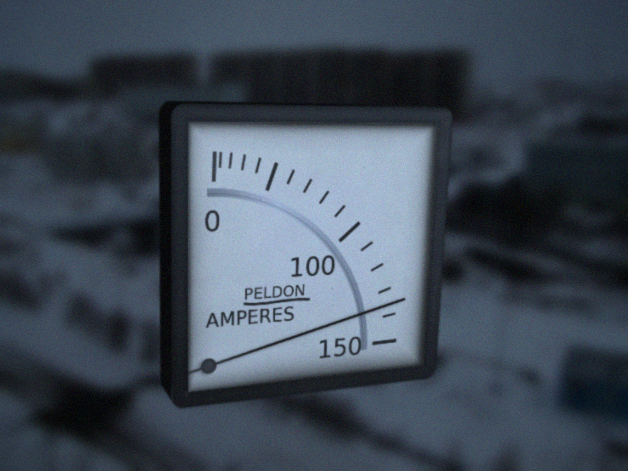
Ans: 135 A
